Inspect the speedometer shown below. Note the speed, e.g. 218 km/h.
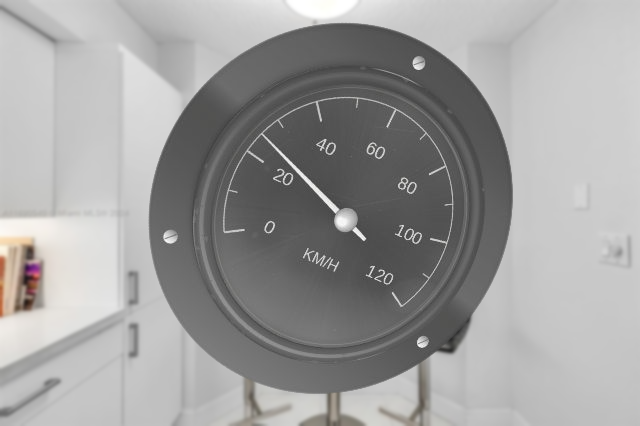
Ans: 25 km/h
